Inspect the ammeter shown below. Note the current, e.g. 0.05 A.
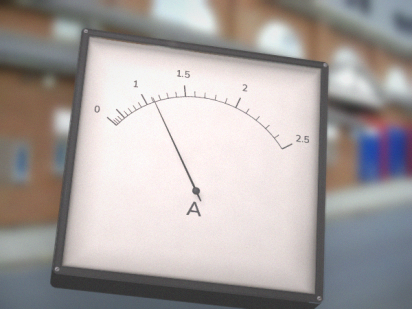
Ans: 1.1 A
